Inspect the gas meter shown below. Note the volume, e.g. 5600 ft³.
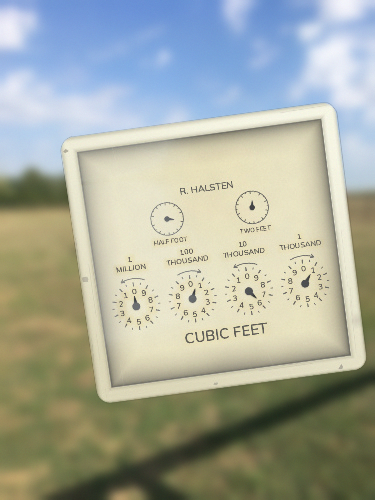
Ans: 6100 ft³
